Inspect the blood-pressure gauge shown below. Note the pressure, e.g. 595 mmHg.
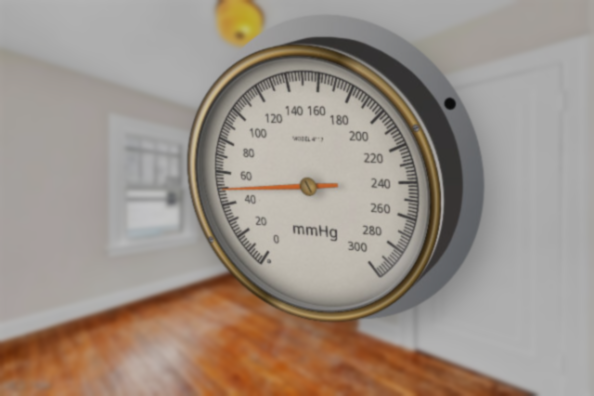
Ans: 50 mmHg
